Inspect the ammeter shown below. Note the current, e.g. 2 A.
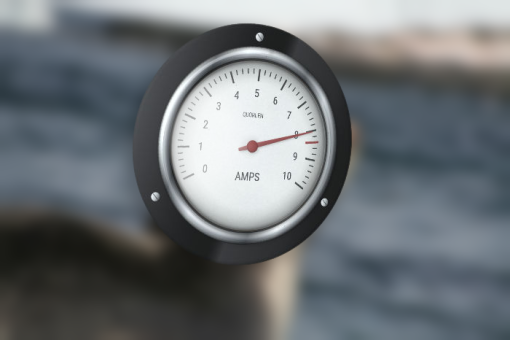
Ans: 8 A
